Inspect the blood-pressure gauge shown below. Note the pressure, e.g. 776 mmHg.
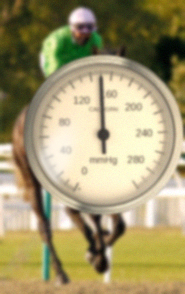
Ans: 150 mmHg
